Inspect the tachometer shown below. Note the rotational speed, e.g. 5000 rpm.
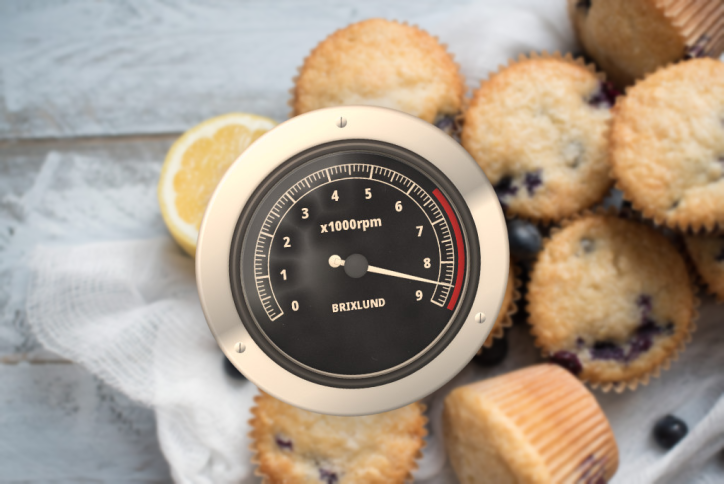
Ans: 8500 rpm
